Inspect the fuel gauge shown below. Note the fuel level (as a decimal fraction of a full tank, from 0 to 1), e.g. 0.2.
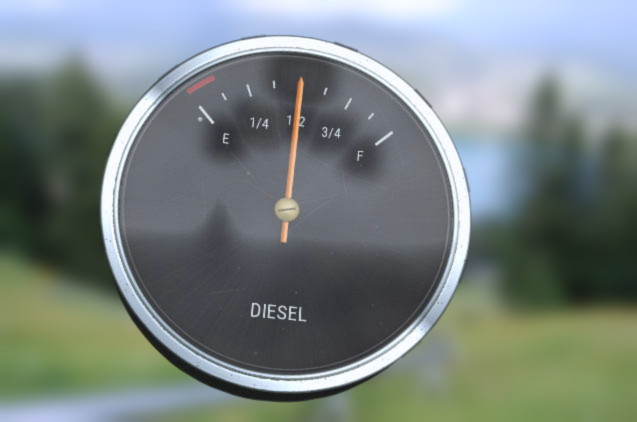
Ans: 0.5
